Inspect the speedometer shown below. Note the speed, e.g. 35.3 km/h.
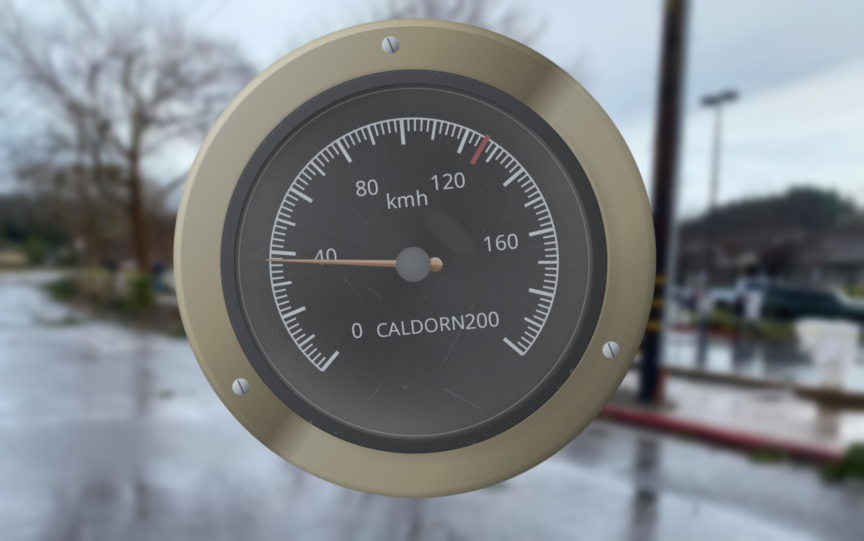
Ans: 38 km/h
